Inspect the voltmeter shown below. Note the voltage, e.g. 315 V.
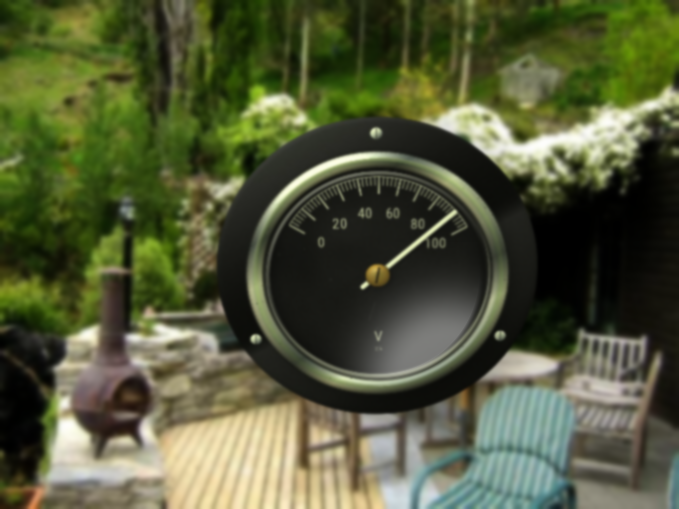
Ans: 90 V
